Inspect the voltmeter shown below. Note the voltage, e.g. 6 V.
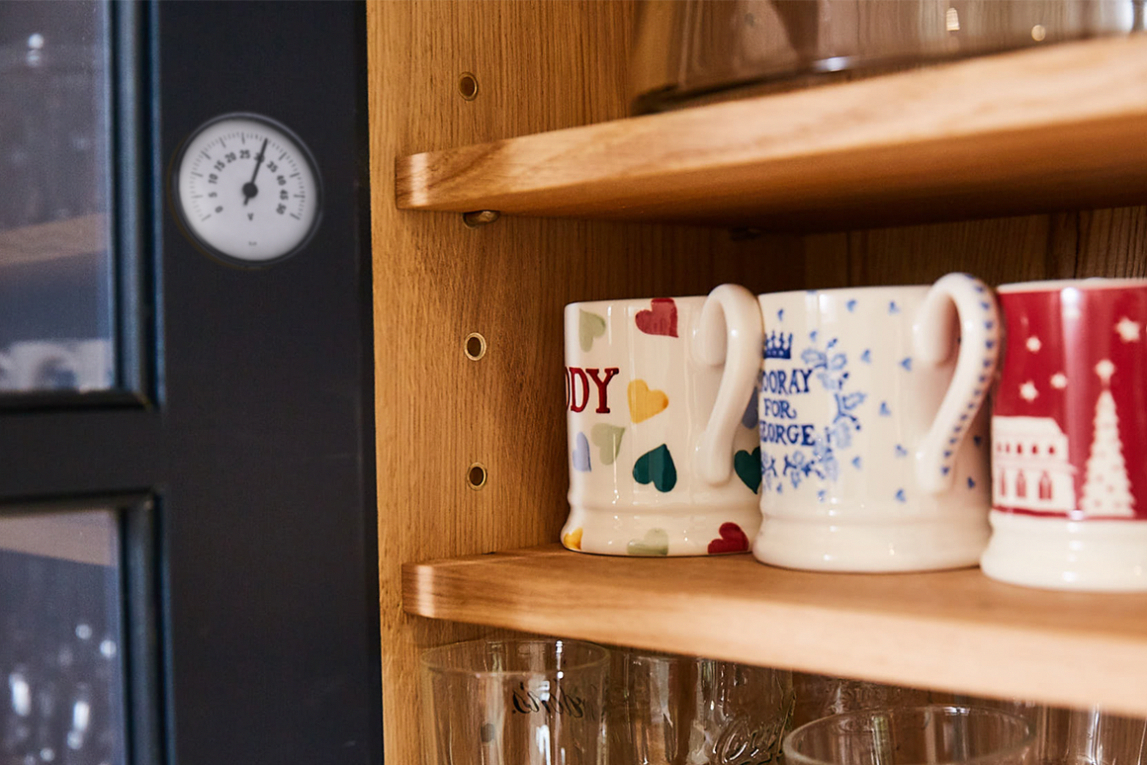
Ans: 30 V
